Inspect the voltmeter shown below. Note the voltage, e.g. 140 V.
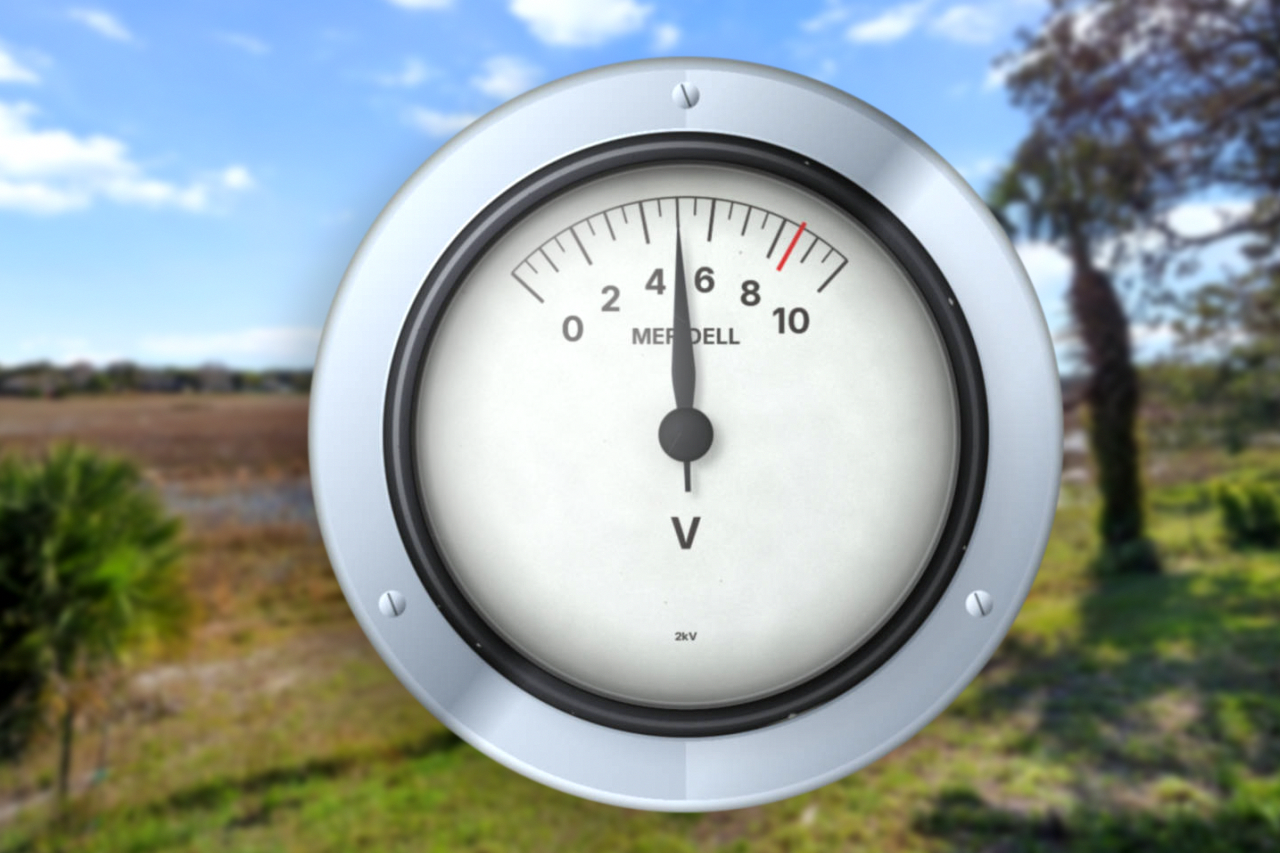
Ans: 5 V
